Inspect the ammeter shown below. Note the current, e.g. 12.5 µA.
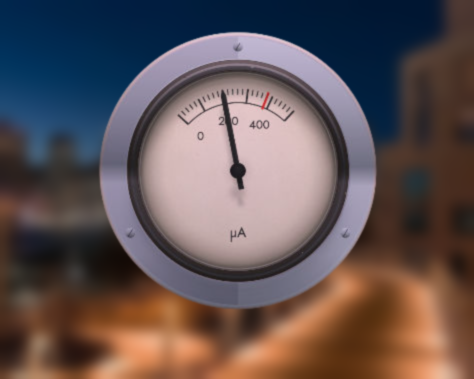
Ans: 200 µA
